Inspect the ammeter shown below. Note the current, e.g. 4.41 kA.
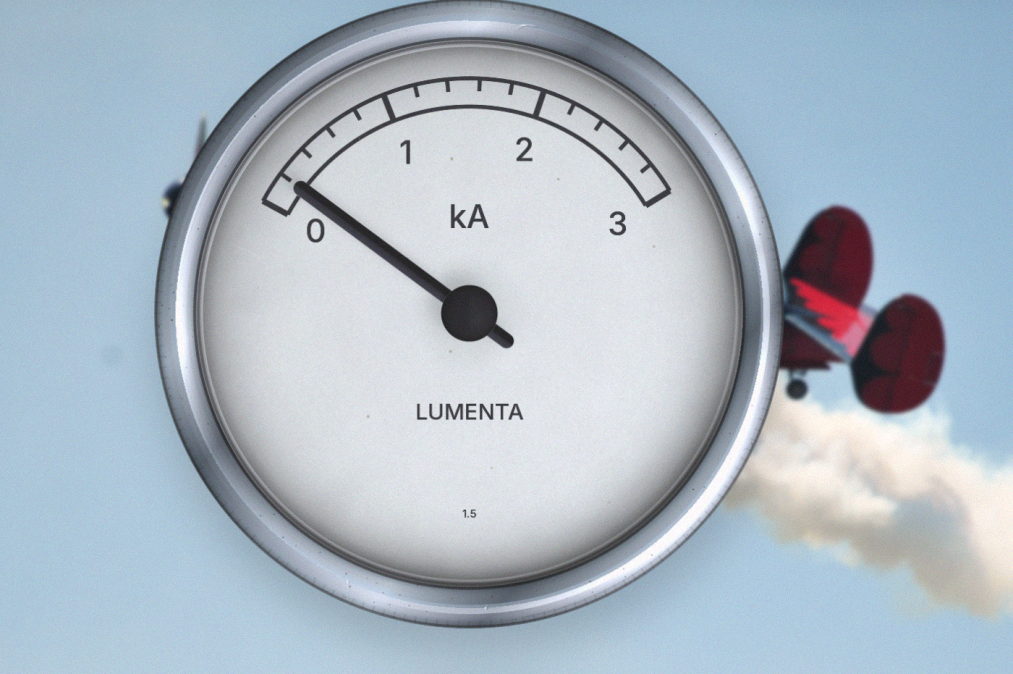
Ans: 0.2 kA
